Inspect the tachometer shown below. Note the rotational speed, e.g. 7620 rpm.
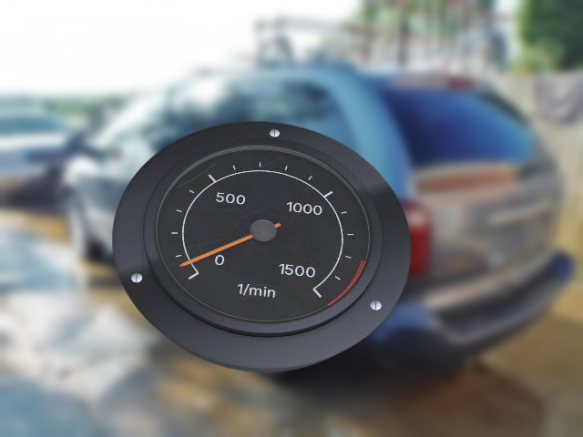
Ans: 50 rpm
